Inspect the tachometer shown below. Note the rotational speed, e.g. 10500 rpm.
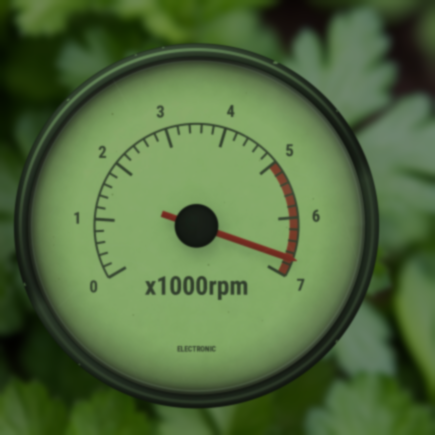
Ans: 6700 rpm
